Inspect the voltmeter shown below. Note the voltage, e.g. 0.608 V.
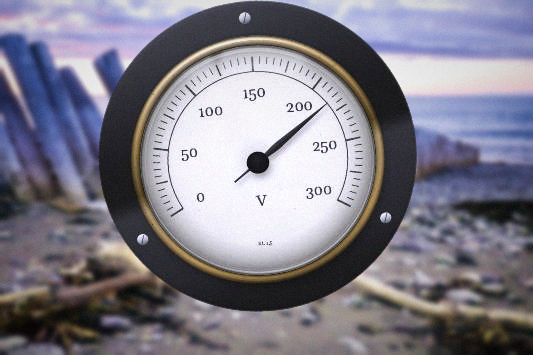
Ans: 215 V
